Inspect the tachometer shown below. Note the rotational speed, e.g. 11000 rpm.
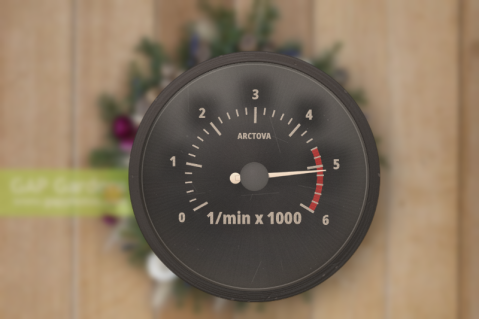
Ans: 5100 rpm
